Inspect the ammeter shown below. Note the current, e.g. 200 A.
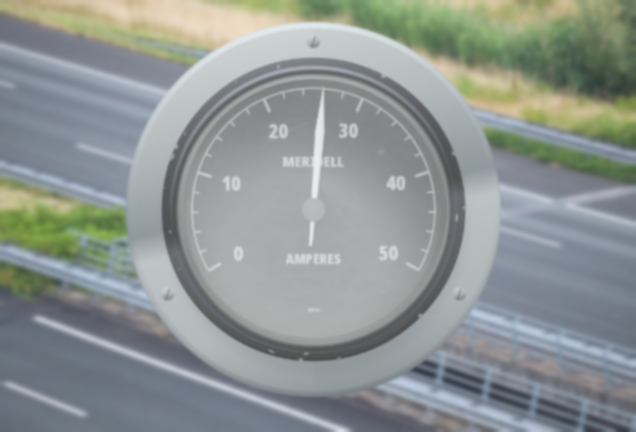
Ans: 26 A
